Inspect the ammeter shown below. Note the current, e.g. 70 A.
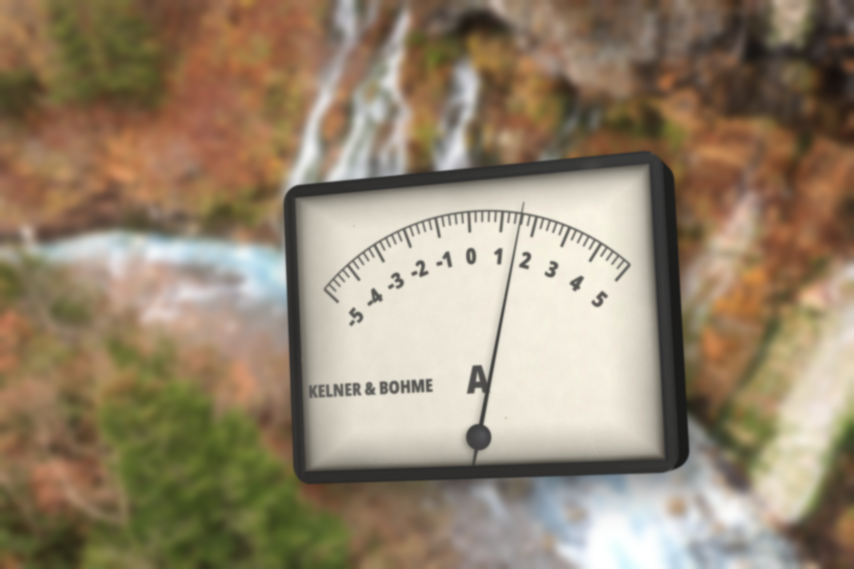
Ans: 1.6 A
